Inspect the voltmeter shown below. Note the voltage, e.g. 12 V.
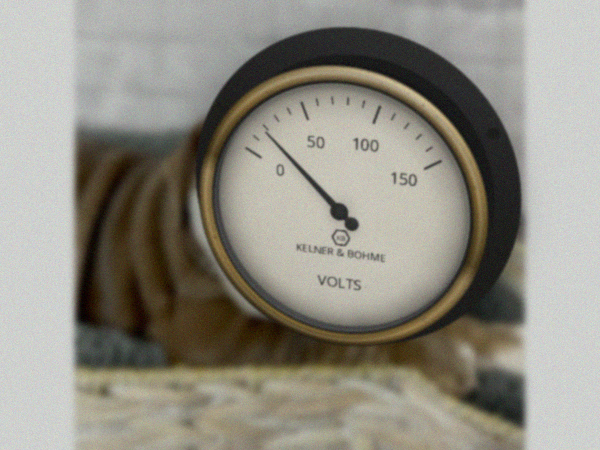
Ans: 20 V
